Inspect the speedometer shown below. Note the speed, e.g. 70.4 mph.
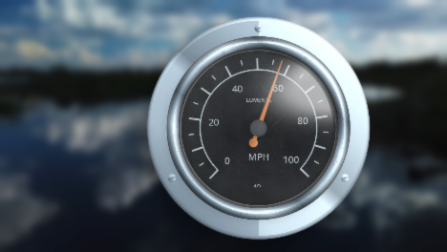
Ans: 57.5 mph
